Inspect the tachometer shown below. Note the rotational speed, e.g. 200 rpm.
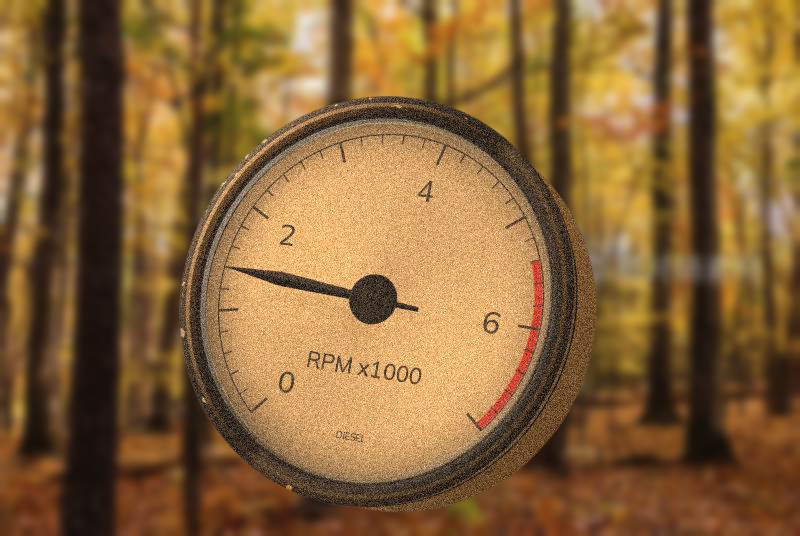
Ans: 1400 rpm
